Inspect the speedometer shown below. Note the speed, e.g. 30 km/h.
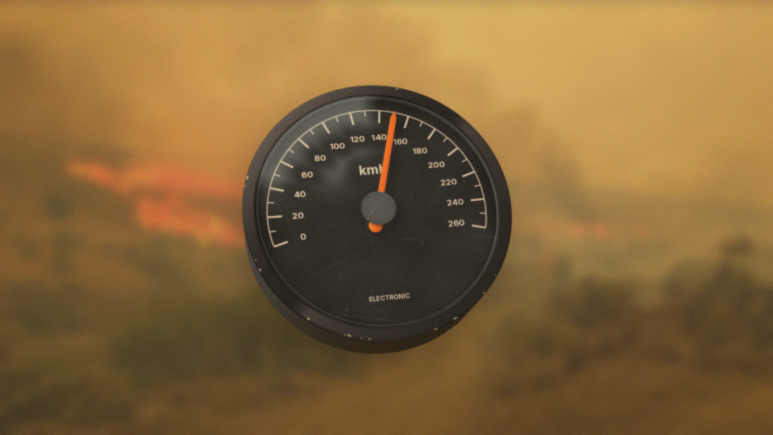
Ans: 150 km/h
